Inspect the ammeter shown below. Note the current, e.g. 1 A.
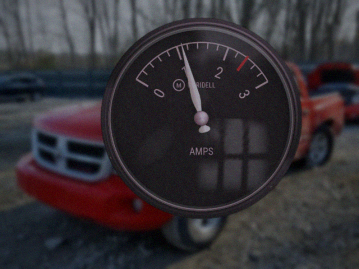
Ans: 1.1 A
